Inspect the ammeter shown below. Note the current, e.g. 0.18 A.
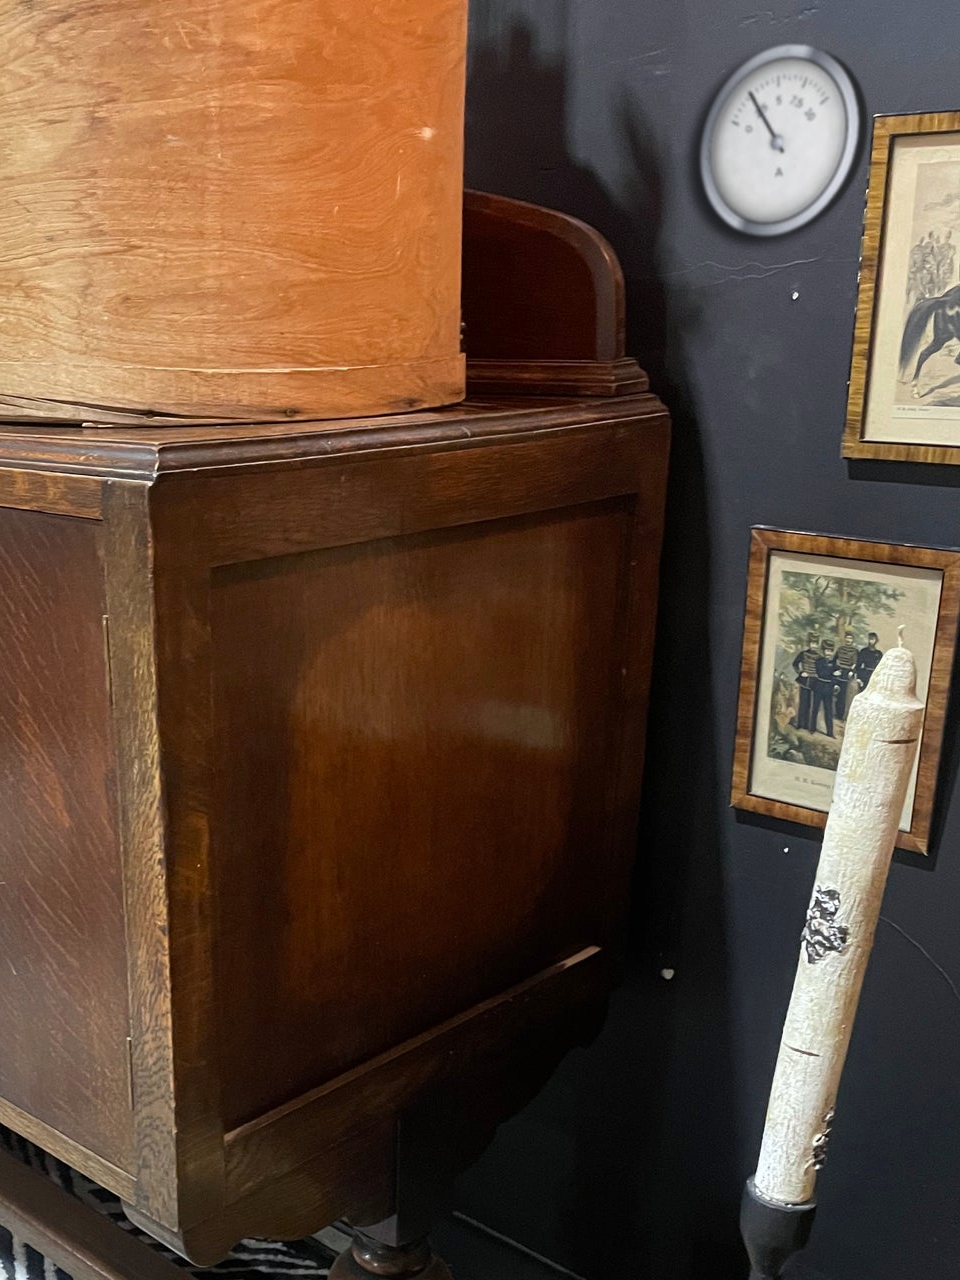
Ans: 2.5 A
